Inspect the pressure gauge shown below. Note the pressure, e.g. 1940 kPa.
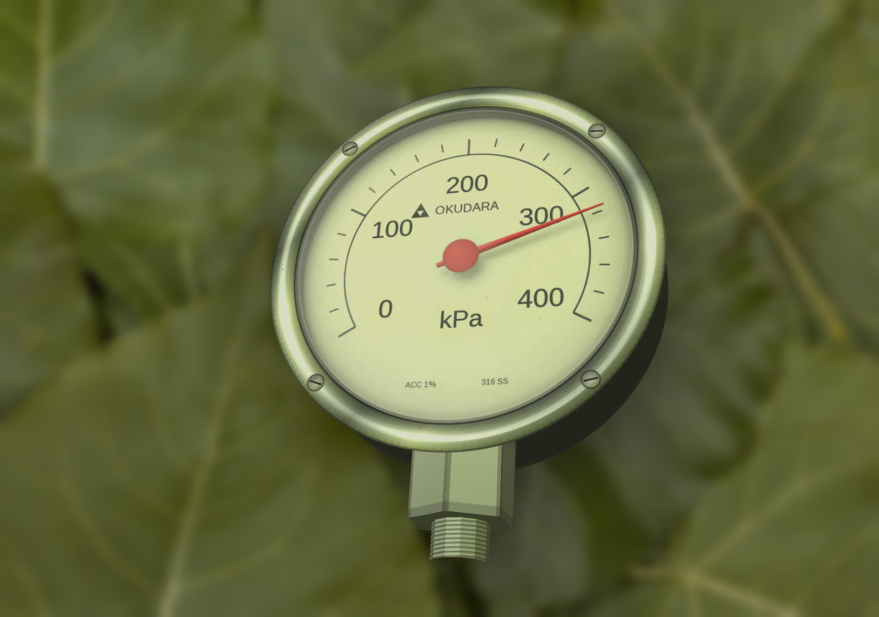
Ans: 320 kPa
